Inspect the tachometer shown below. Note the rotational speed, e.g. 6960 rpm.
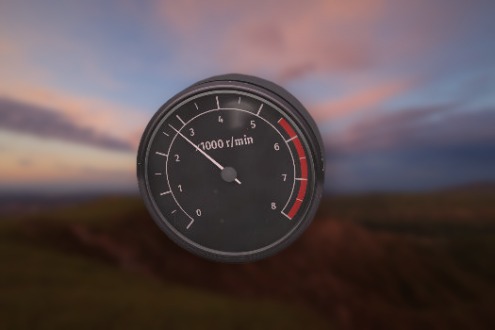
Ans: 2750 rpm
